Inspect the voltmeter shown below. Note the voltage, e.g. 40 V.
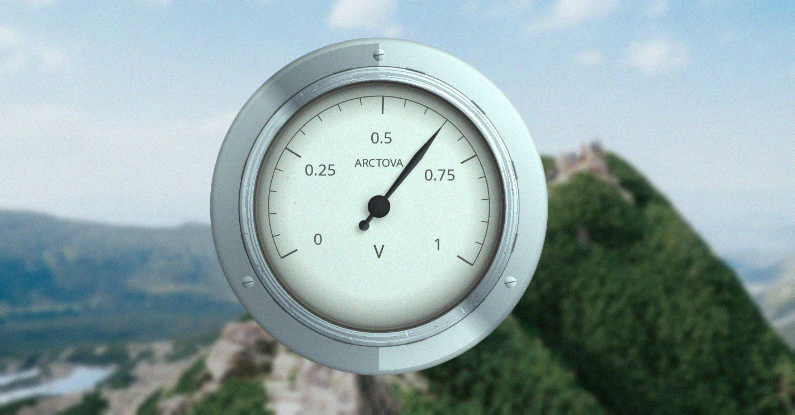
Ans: 0.65 V
